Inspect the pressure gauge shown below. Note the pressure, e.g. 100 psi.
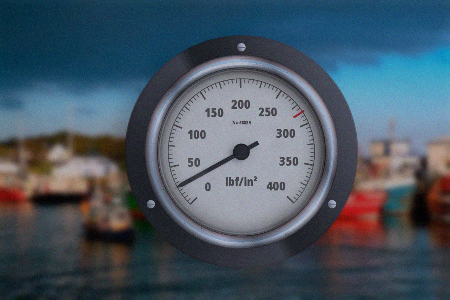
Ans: 25 psi
